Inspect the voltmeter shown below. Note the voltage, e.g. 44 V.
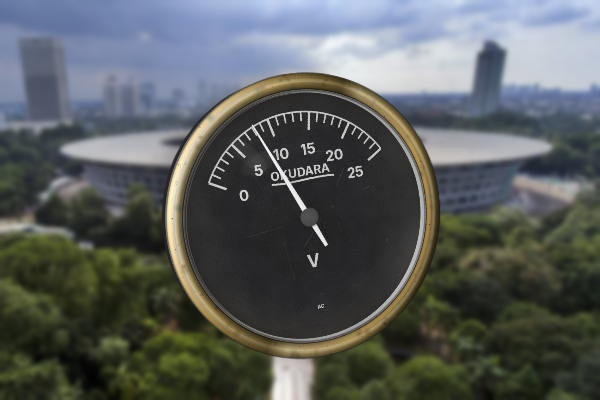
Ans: 8 V
